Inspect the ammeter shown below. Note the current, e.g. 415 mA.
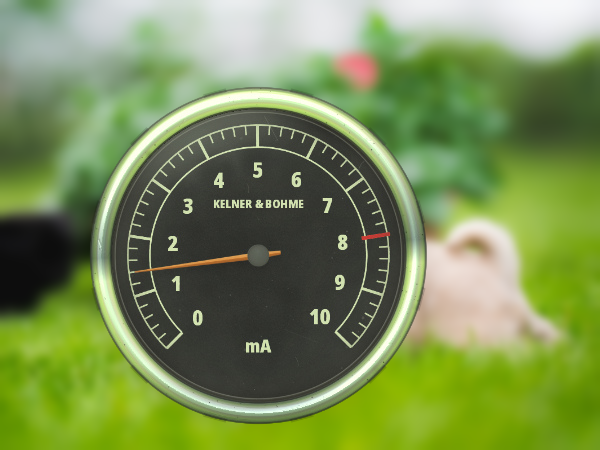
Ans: 1.4 mA
